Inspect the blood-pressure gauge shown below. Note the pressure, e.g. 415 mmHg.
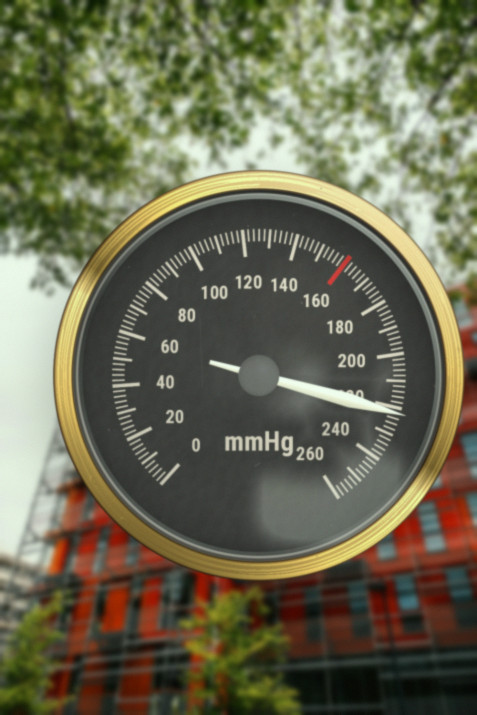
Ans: 222 mmHg
